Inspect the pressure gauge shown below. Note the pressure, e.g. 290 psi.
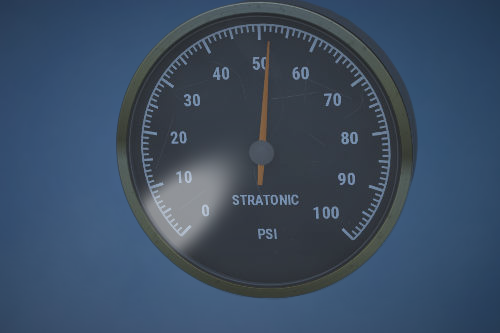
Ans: 52 psi
